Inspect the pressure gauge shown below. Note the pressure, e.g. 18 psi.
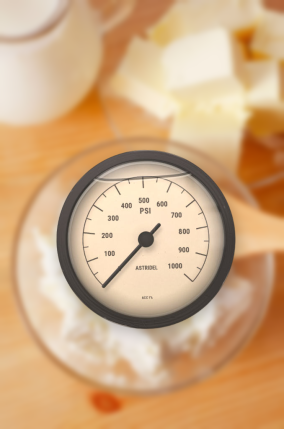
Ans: 0 psi
